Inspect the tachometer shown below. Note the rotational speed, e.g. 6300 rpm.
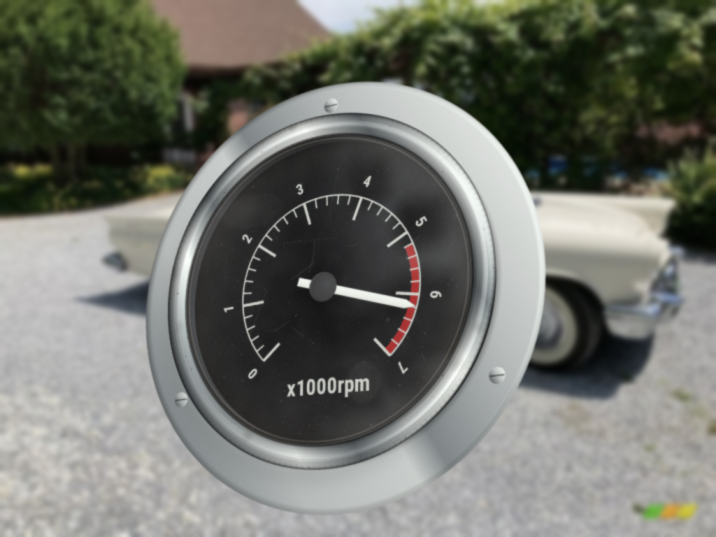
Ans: 6200 rpm
